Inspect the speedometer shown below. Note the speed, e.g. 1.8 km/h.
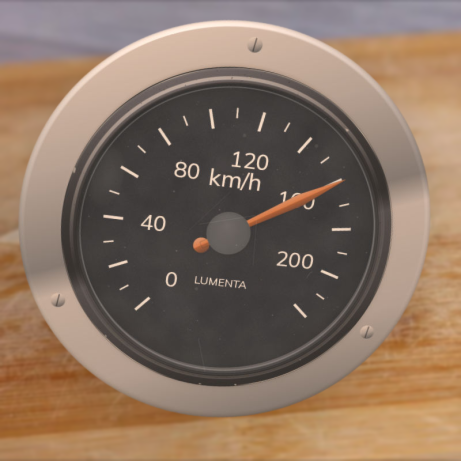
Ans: 160 km/h
